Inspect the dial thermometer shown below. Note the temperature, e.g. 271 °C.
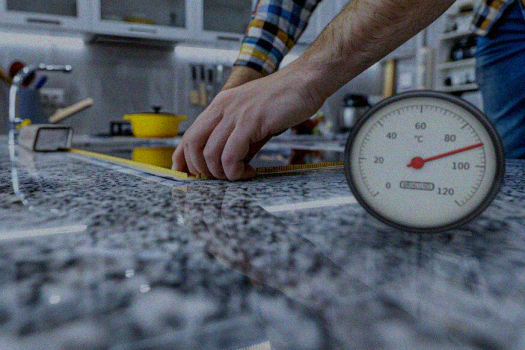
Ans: 90 °C
